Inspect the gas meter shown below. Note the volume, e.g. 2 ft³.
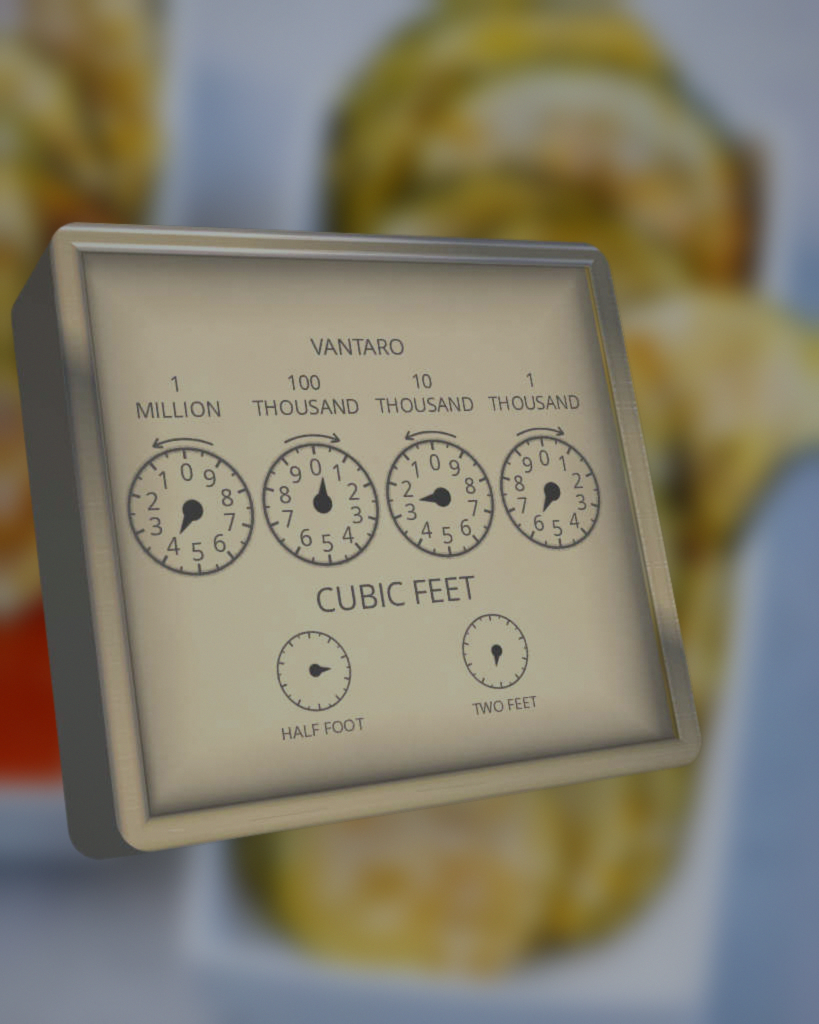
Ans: 402600 ft³
